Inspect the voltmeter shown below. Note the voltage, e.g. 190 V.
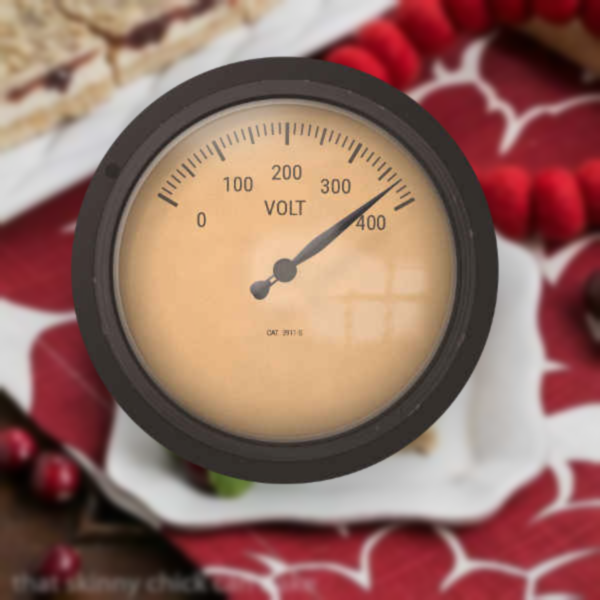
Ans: 370 V
